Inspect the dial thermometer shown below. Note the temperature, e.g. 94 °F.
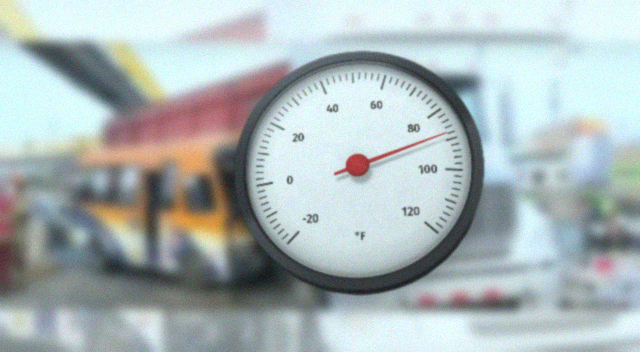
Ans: 88 °F
